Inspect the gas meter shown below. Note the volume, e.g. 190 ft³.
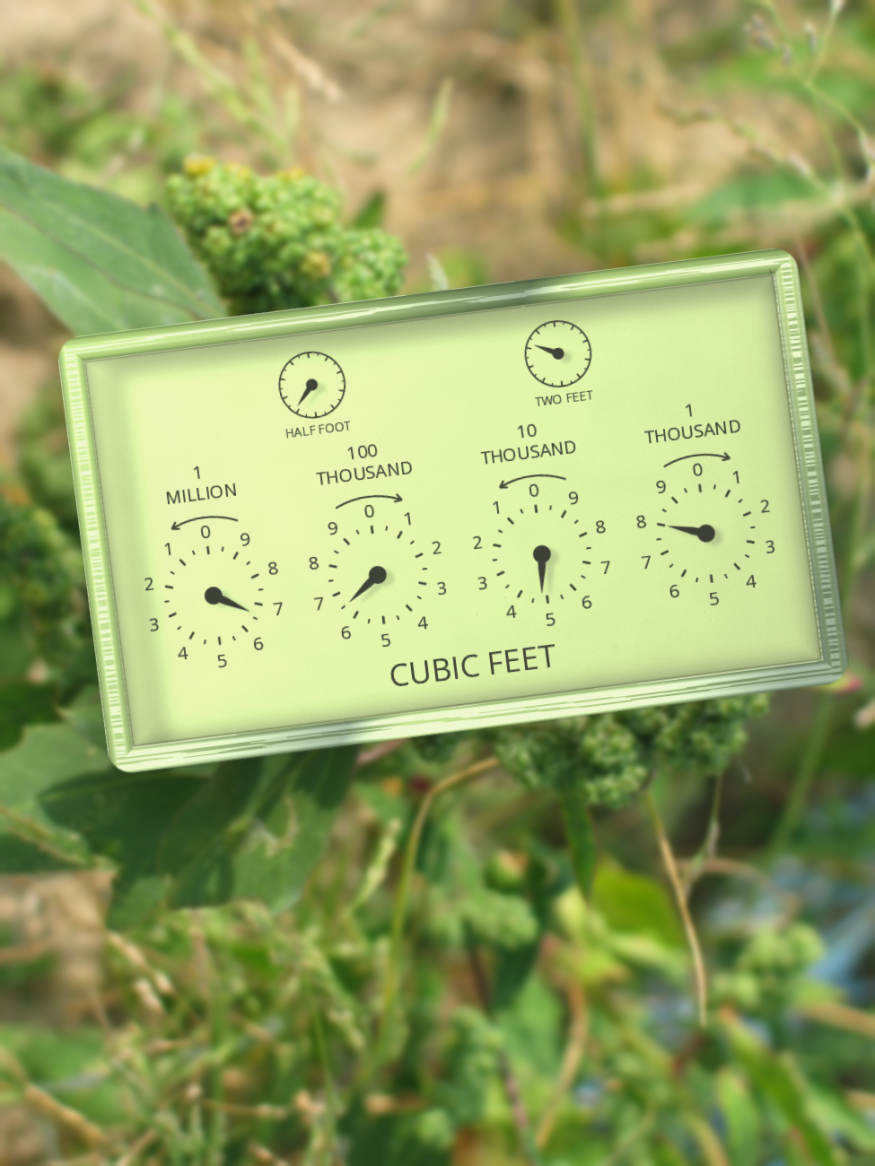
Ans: 664800 ft³
